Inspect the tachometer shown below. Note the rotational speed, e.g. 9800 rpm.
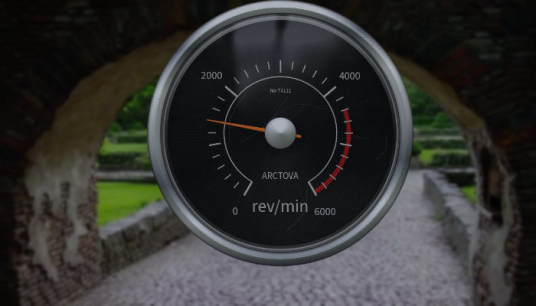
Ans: 1400 rpm
